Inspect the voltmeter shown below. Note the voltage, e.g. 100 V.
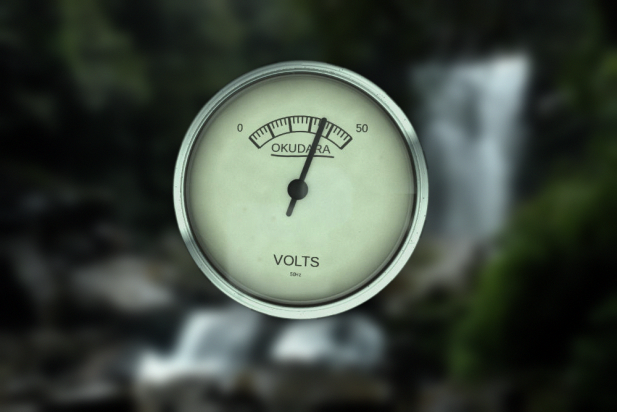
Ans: 36 V
